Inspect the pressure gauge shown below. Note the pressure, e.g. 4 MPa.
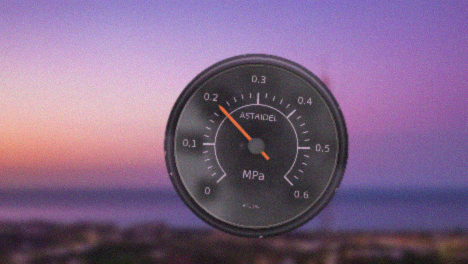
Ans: 0.2 MPa
